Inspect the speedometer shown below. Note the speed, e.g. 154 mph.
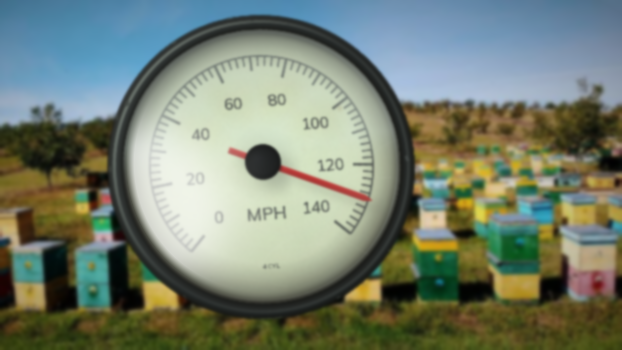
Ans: 130 mph
